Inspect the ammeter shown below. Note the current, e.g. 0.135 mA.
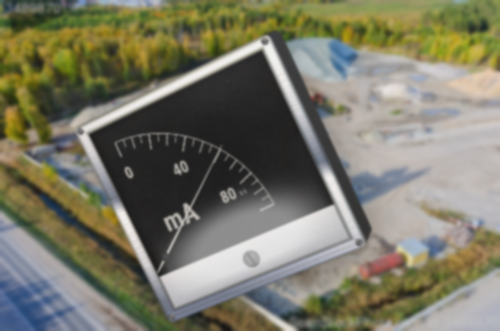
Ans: 60 mA
